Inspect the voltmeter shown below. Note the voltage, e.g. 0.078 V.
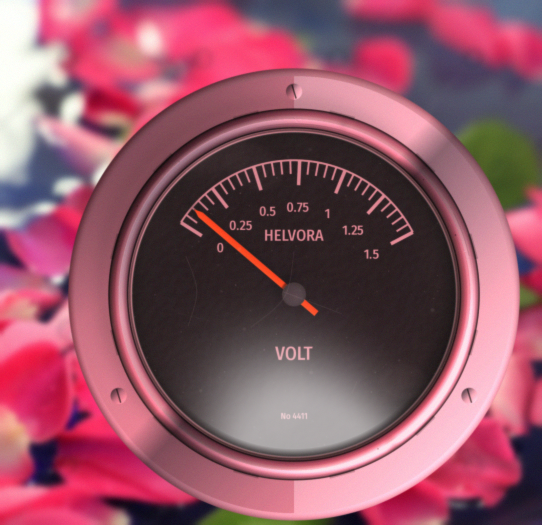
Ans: 0.1 V
